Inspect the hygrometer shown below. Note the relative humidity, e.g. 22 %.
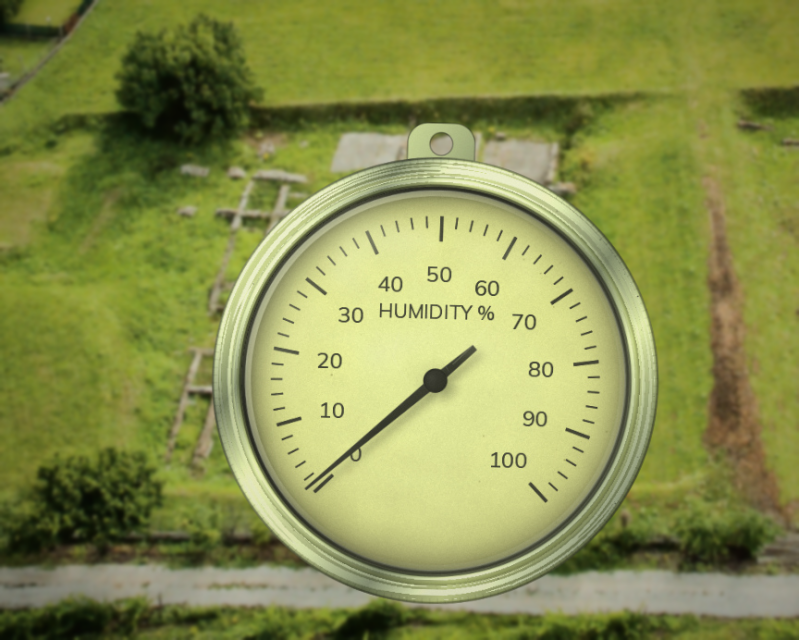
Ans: 1 %
